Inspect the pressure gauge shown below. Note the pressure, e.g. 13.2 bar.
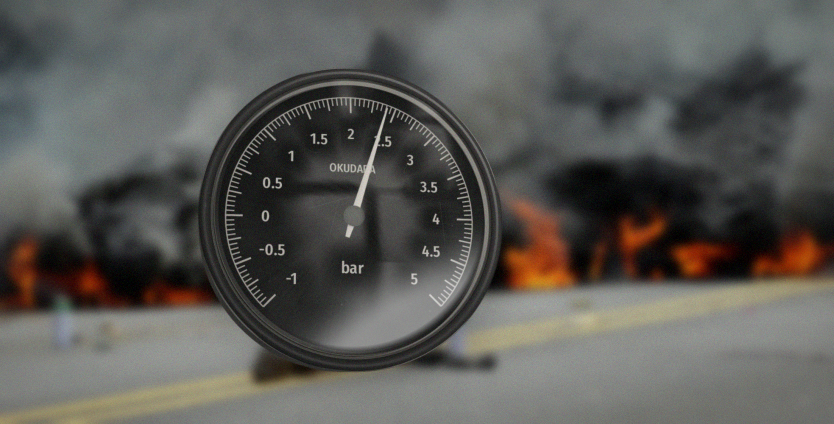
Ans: 2.4 bar
